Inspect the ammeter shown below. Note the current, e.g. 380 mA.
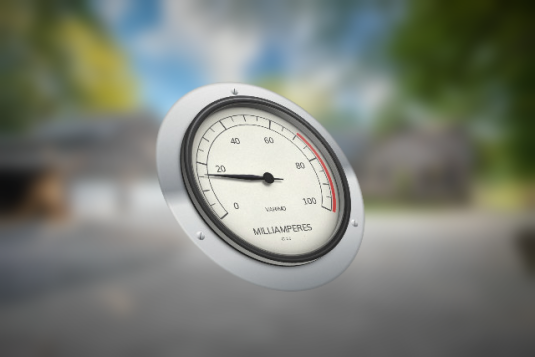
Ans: 15 mA
